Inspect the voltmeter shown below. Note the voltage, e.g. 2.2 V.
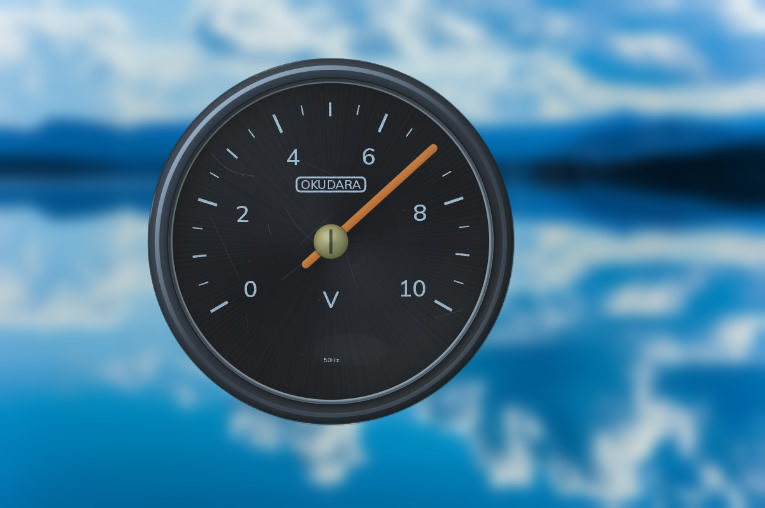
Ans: 7 V
